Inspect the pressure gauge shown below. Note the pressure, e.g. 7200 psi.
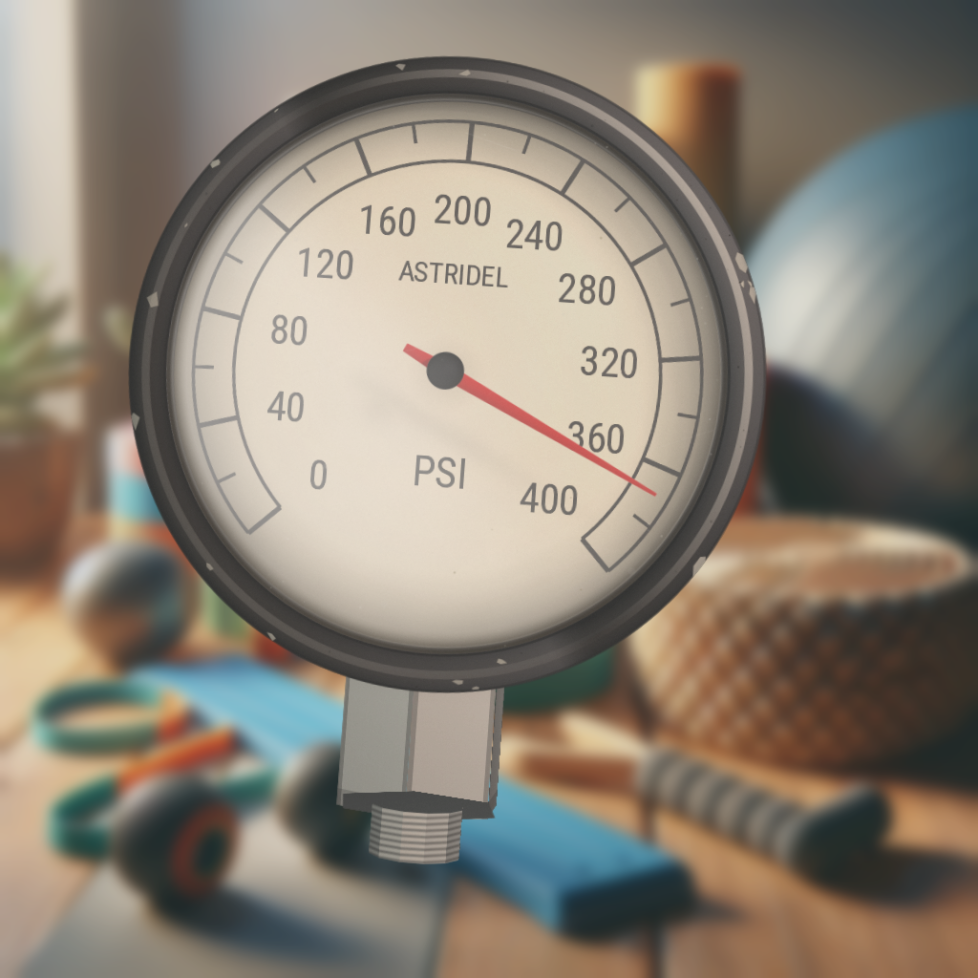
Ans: 370 psi
